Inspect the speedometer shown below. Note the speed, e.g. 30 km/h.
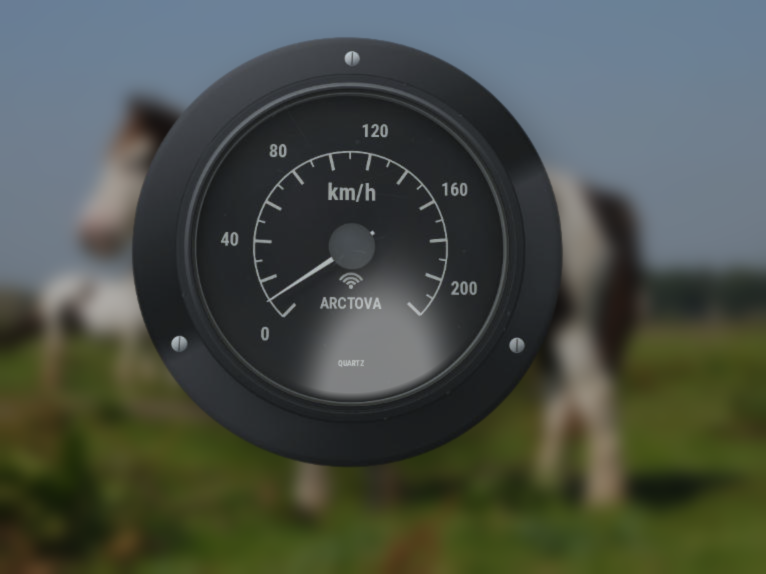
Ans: 10 km/h
